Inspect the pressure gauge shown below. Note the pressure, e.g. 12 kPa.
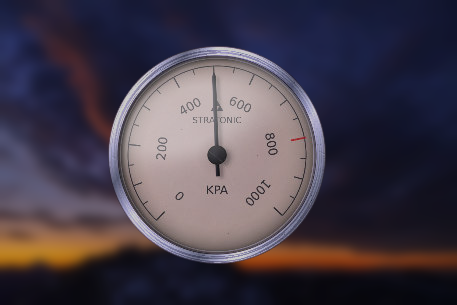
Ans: 500 kPa
